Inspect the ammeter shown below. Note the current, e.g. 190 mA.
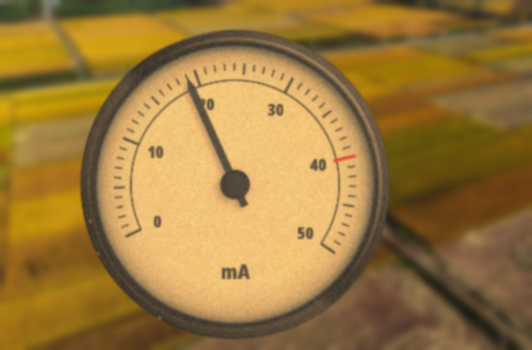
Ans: 19 mA
